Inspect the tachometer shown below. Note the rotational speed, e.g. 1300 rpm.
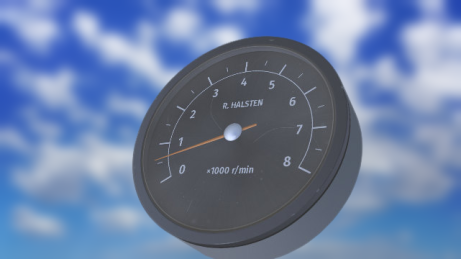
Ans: 500 rpm
